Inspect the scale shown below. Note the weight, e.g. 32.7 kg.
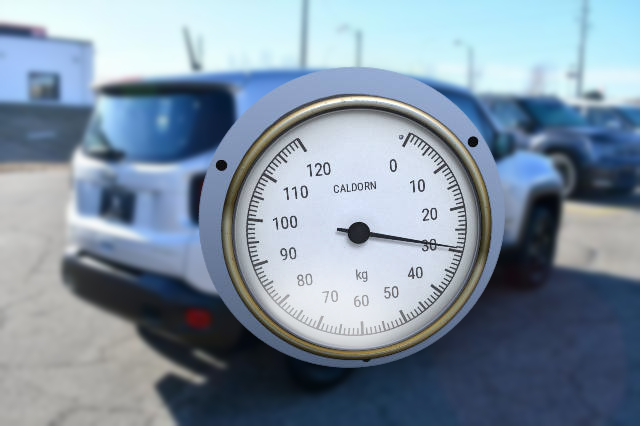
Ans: 29 kg
